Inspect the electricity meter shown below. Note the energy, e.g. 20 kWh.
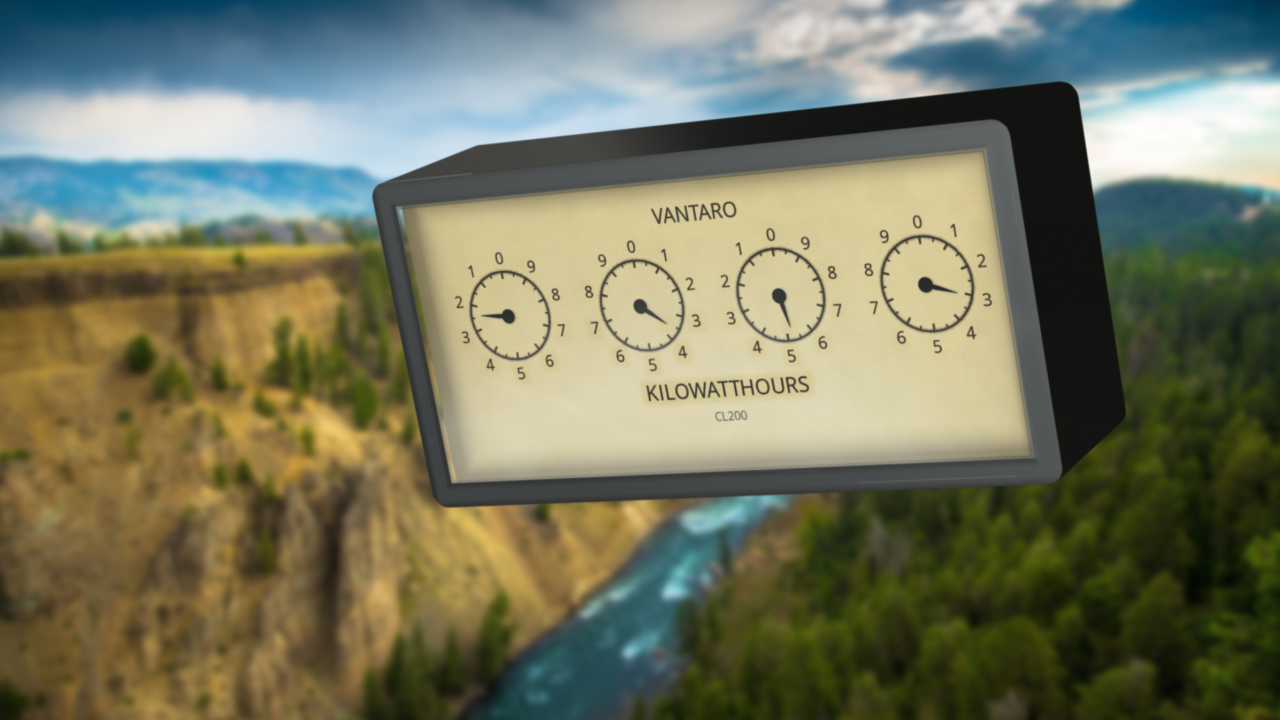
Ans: 2353 kWh
